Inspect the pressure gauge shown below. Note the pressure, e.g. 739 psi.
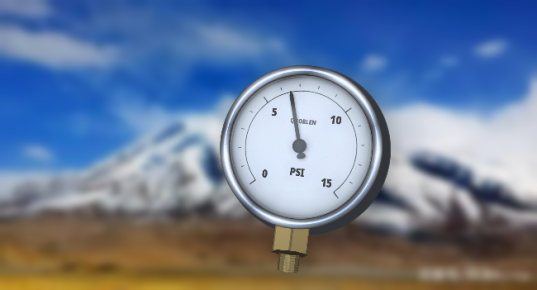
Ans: 6.5 psi
